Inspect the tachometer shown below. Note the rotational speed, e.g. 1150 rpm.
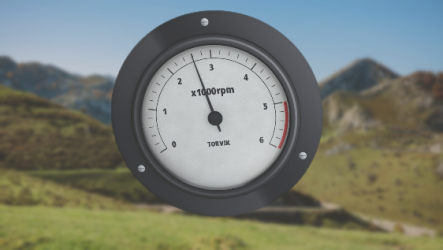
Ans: 2600 rpm
